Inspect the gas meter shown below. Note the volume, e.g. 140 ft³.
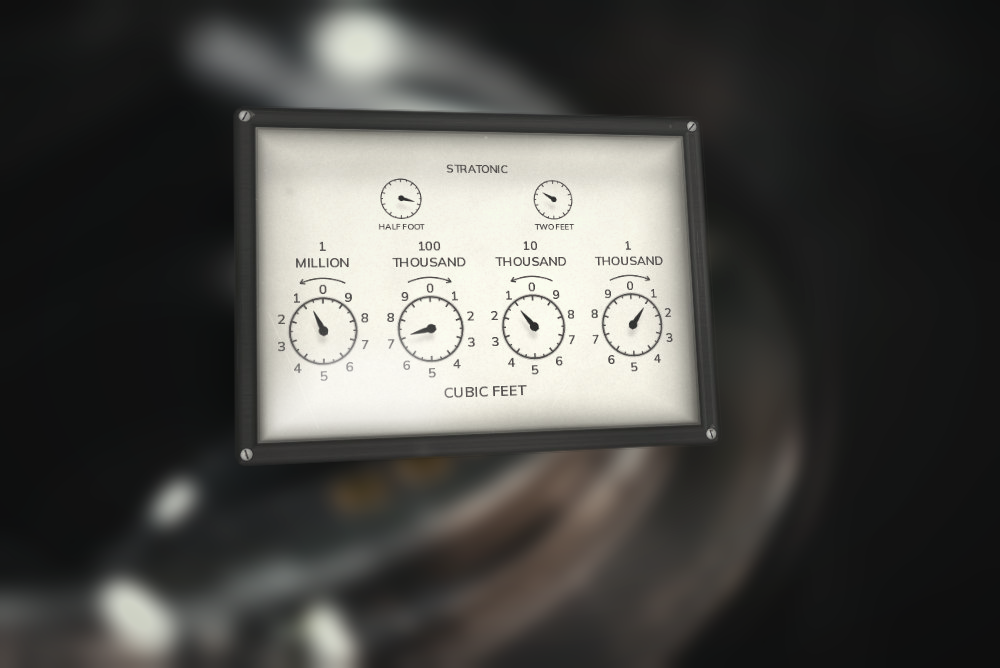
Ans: 71100 ft³
